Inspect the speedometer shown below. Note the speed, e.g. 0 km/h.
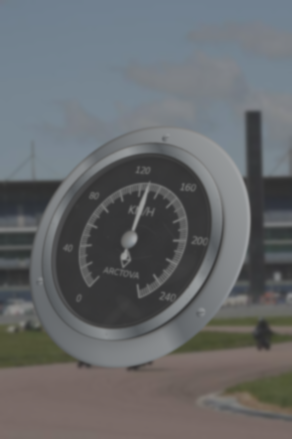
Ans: 130 km/h
